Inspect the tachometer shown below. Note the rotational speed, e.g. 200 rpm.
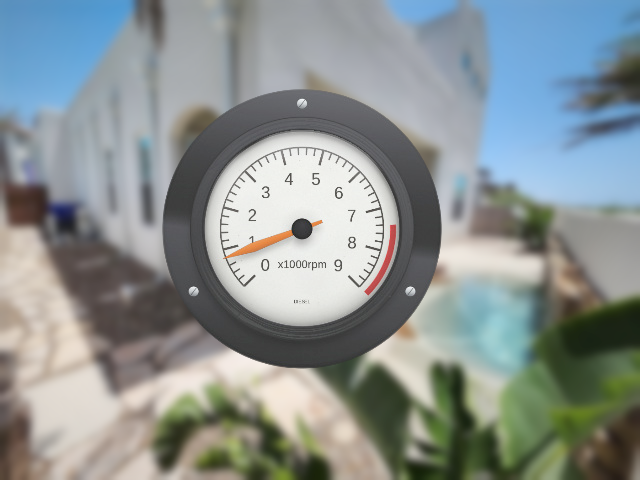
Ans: 800 rpm
